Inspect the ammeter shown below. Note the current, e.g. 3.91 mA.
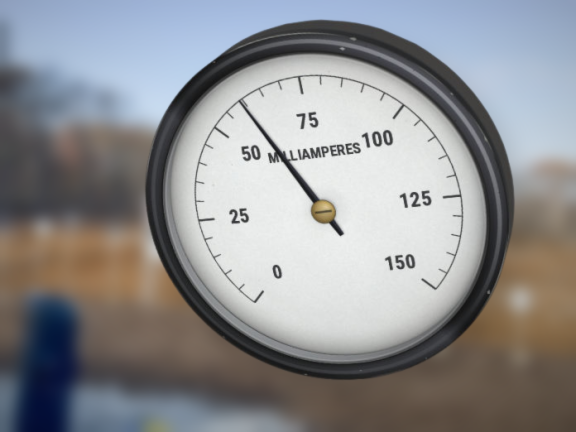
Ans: 60 mA
